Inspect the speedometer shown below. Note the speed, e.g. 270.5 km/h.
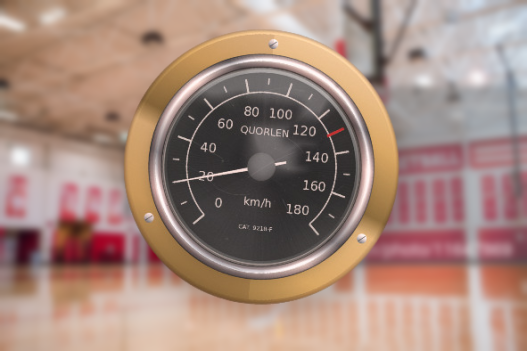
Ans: 20 km/h
